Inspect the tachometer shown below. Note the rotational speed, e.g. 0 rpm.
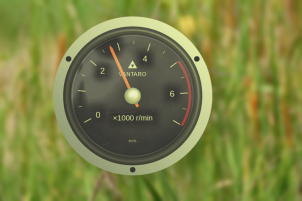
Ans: 2750 rpm
